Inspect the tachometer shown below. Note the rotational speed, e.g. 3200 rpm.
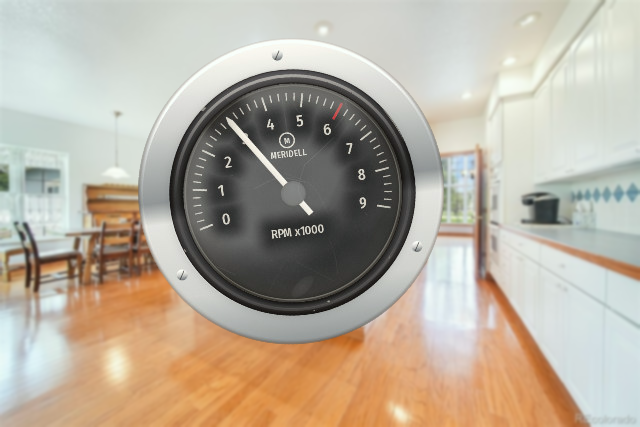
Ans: 3000 rpm
